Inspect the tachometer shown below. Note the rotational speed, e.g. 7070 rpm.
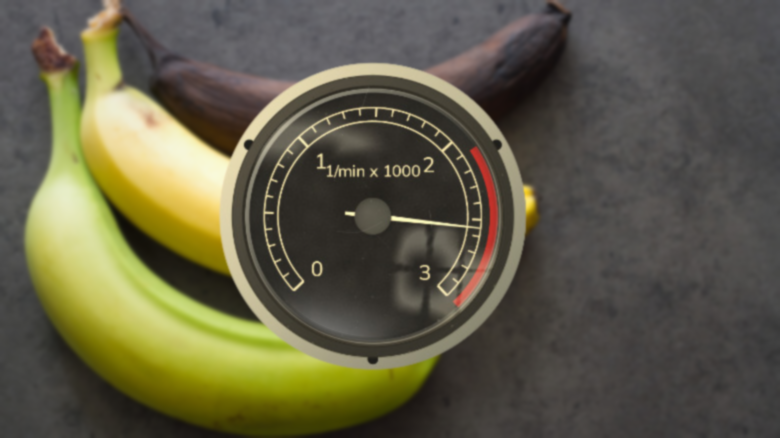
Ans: 2550 rpm
